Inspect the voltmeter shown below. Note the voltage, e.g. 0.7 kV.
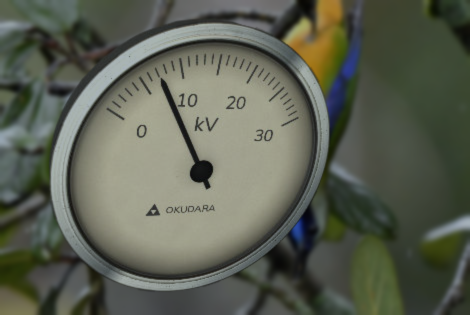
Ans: 7 kV
